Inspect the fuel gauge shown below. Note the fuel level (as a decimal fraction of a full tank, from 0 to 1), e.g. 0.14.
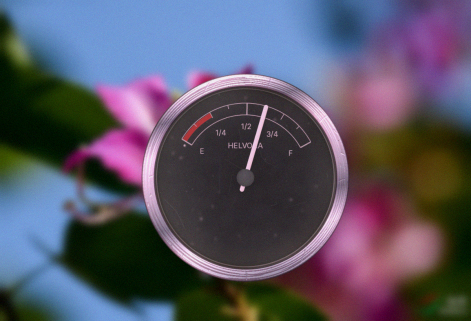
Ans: 0.625
